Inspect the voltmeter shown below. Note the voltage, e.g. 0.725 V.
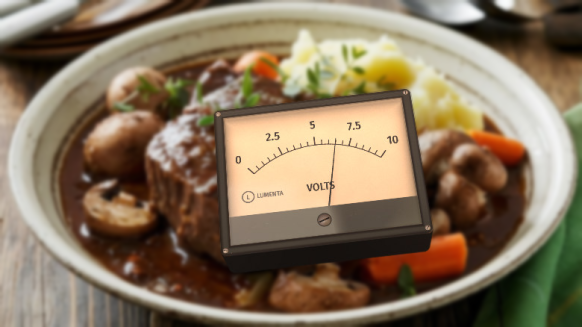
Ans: 6.5 V
